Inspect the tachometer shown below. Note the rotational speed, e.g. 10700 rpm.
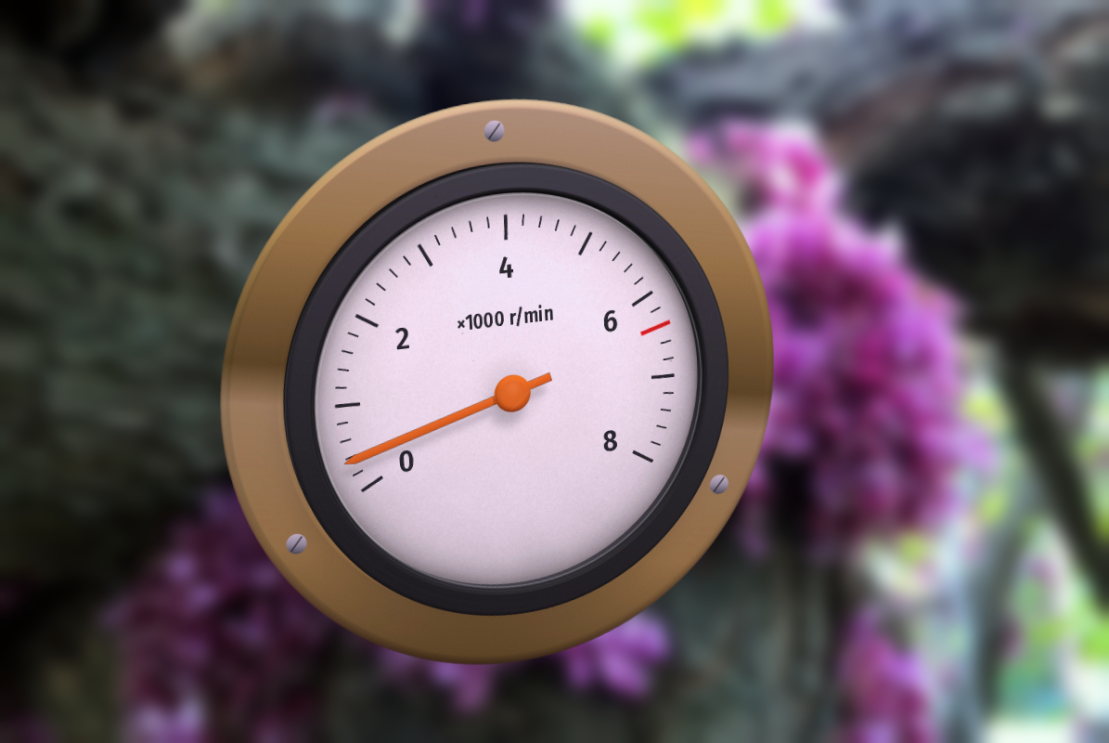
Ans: 400 rpm
